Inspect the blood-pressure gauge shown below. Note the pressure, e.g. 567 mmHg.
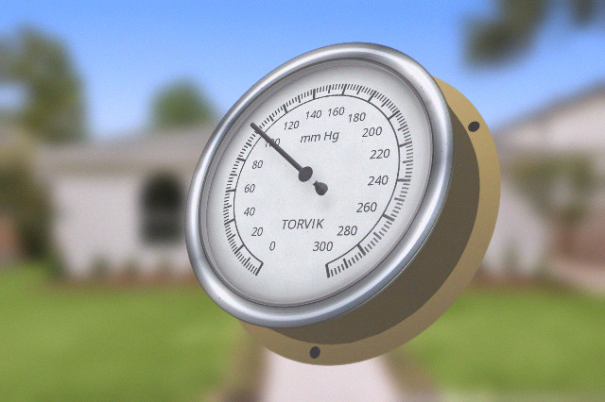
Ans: 100 mmHg
